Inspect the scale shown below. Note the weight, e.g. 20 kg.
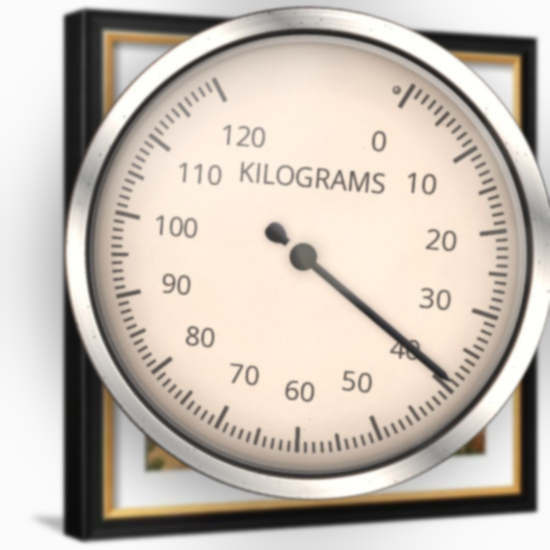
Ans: 39 kg
